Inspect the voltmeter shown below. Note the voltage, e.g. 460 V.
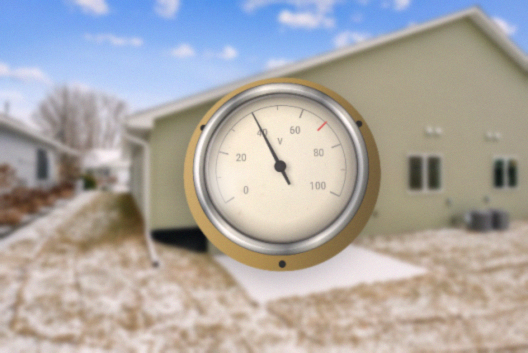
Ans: 40 V
